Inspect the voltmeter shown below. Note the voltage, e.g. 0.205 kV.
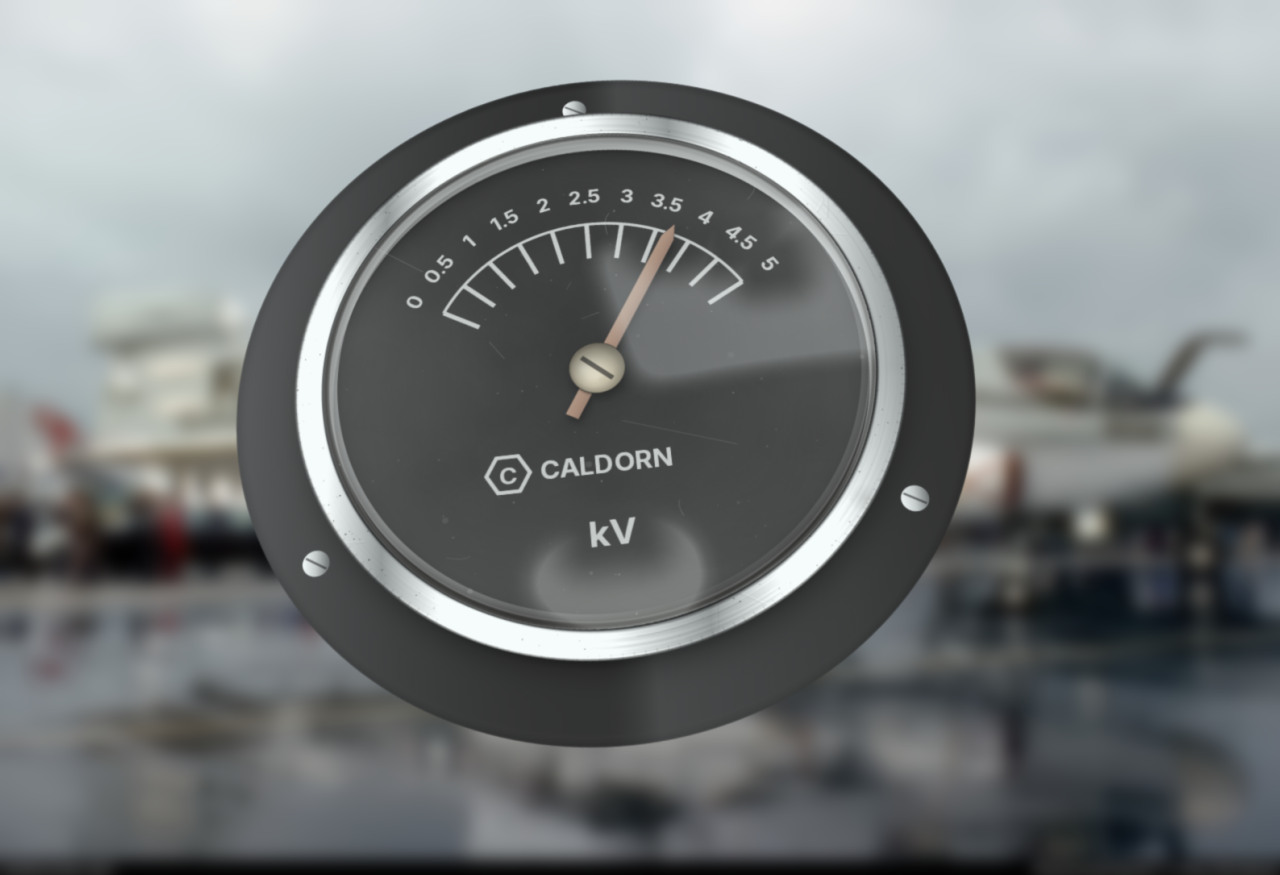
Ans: 3.75 kV
